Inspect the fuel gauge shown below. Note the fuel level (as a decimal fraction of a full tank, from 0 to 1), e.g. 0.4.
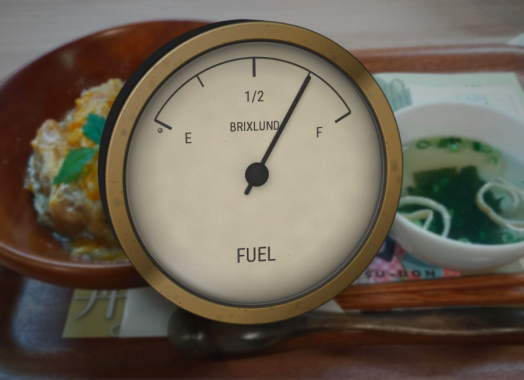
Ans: 0.75
